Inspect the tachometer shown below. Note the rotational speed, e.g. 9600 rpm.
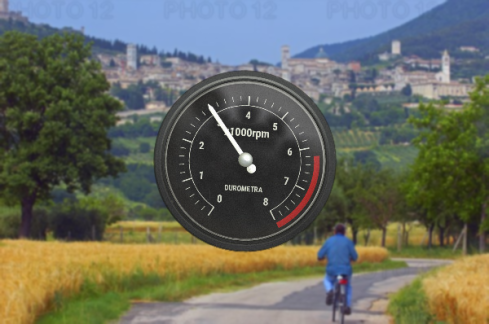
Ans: 3000 rpm
